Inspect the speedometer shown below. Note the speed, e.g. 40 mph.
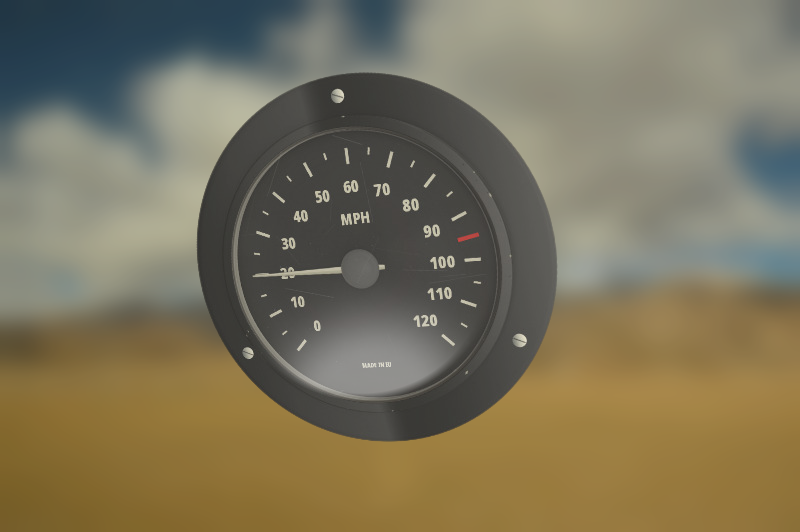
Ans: 20 mph
